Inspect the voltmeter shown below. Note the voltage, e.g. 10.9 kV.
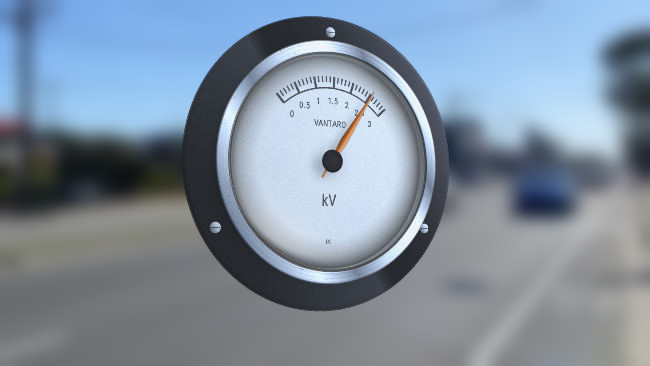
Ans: 2.5 kV
